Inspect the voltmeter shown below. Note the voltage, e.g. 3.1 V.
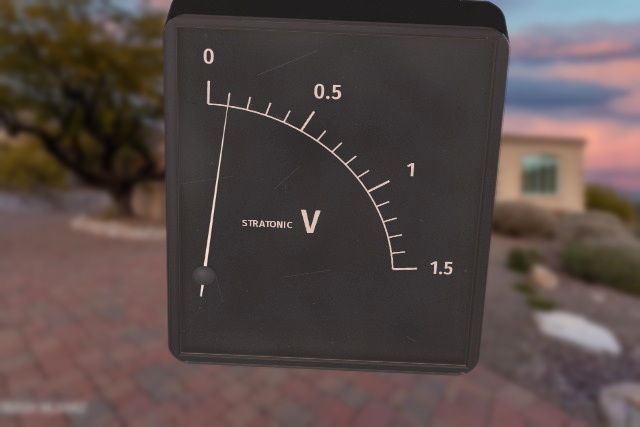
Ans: 0.1 V
